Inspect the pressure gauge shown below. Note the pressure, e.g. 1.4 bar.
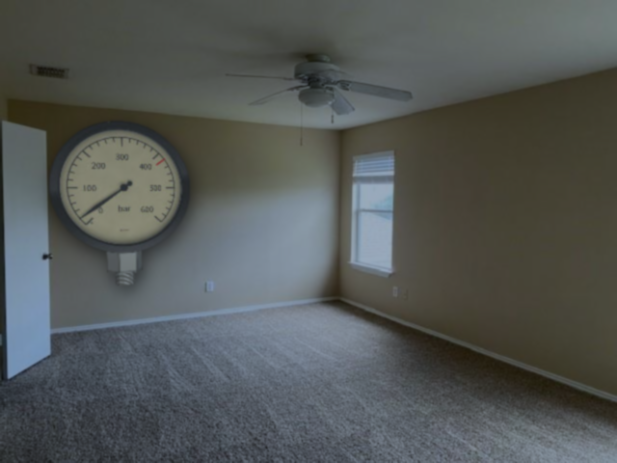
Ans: 20 bar
